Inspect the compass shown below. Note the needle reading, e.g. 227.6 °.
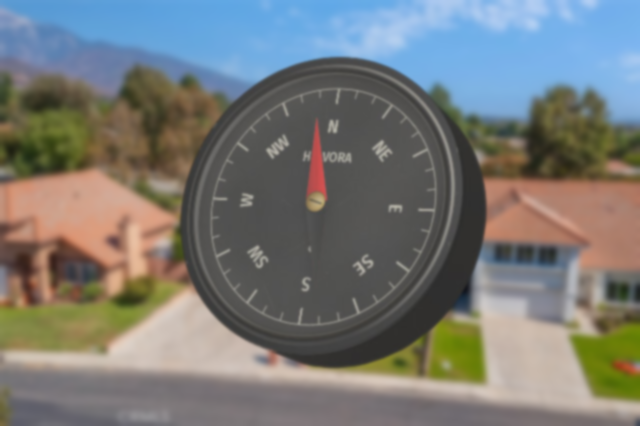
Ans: 350 °
